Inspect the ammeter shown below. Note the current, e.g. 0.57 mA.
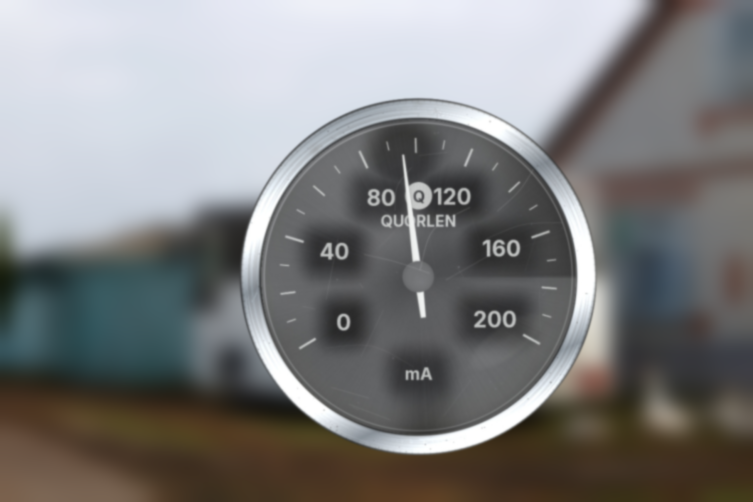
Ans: 95 mA
